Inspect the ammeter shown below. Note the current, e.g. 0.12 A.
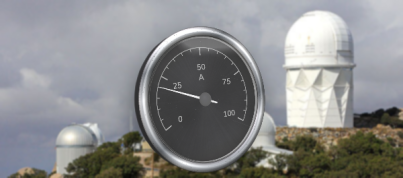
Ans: 20 A
